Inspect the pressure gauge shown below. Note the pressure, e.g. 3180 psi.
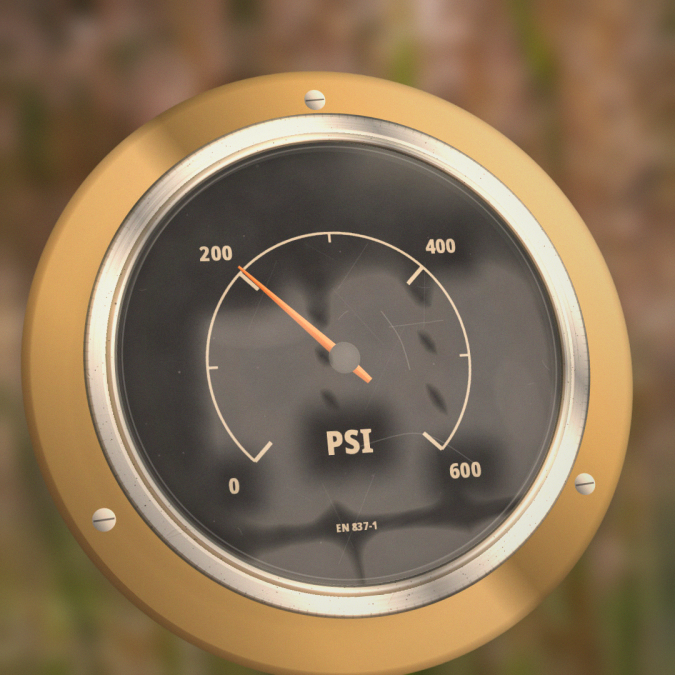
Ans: 200 psi
